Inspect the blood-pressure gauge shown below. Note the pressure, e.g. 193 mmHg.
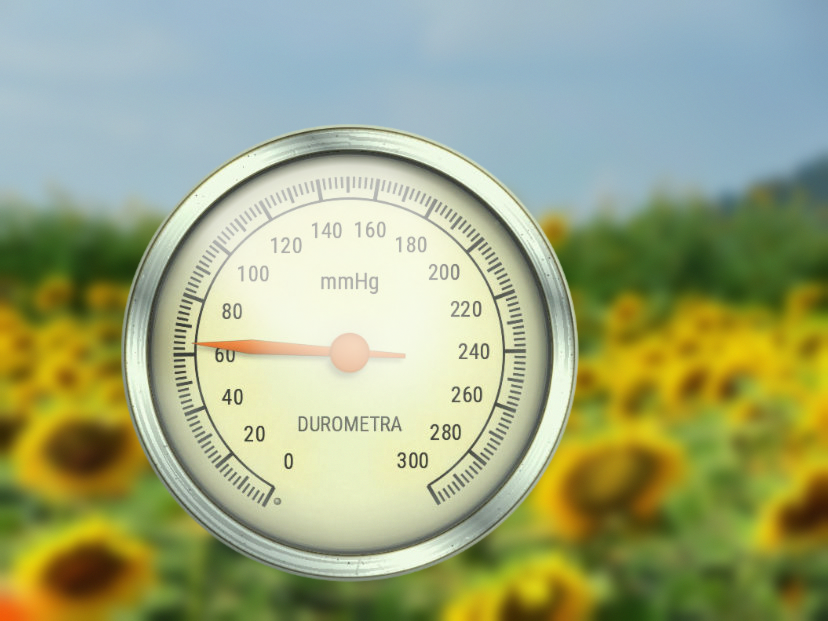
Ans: 64 mmHg
